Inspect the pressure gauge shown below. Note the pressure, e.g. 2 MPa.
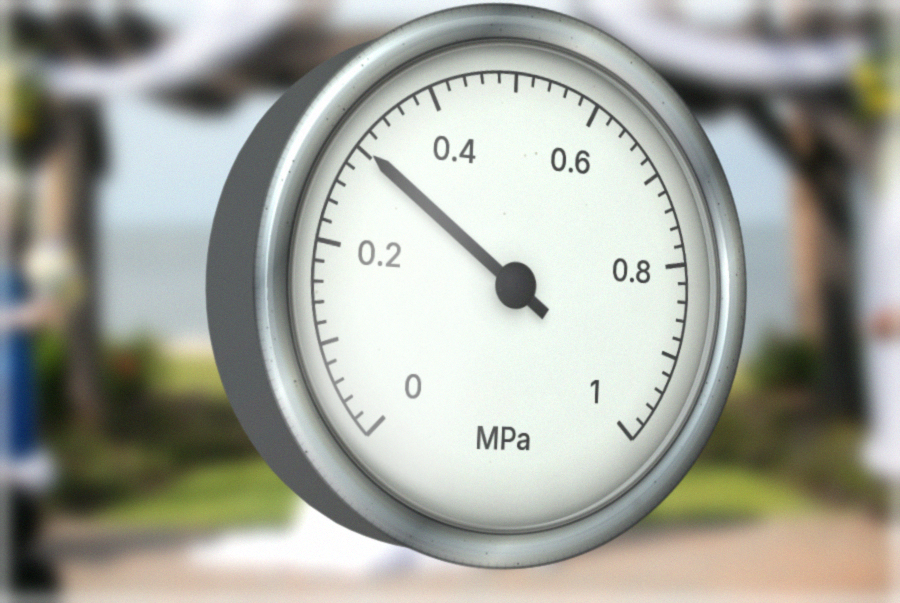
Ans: 0.3 MPa
